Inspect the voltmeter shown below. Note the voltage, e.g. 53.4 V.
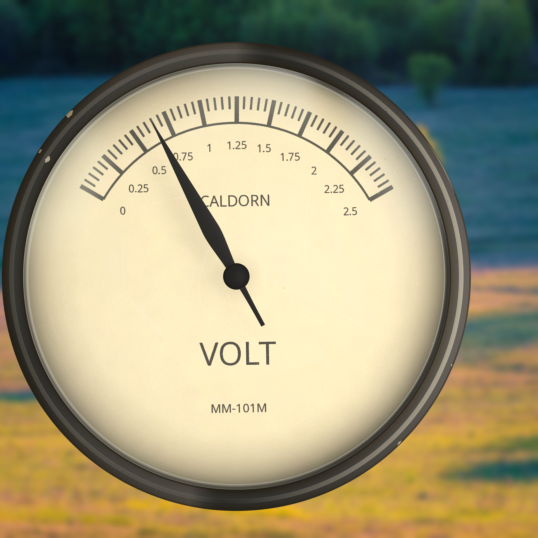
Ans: 0.65 V
